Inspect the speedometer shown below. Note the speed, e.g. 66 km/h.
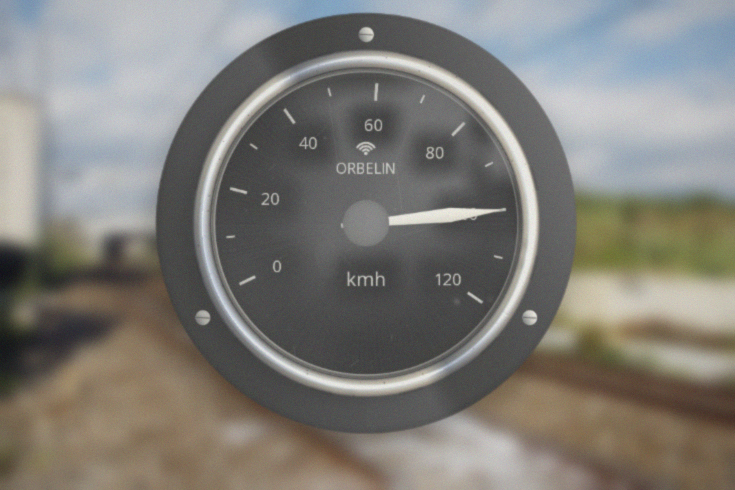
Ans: 100 km/h
